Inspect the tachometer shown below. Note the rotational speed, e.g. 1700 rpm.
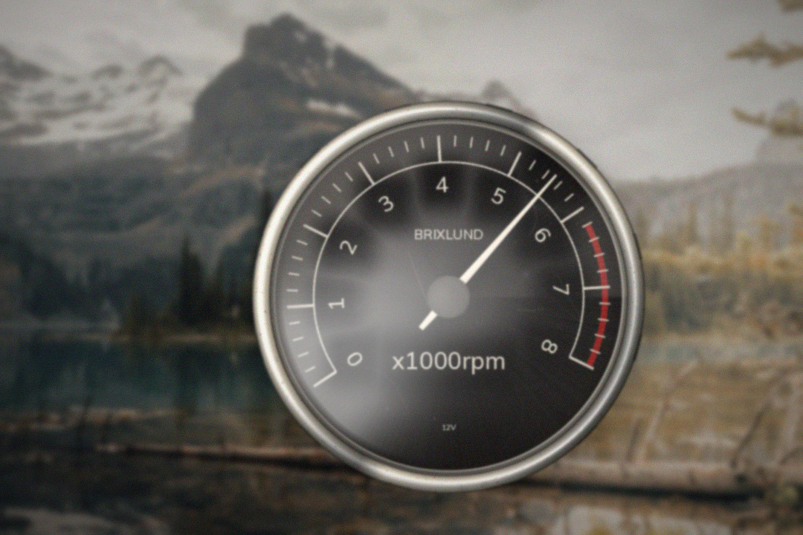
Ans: 5500 rpm
